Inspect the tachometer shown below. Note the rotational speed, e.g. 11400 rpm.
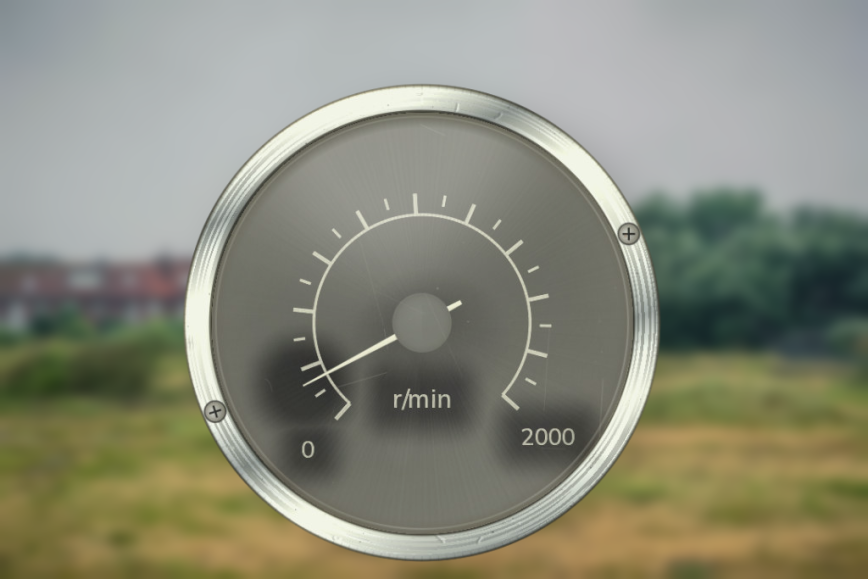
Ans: 150 rpm
